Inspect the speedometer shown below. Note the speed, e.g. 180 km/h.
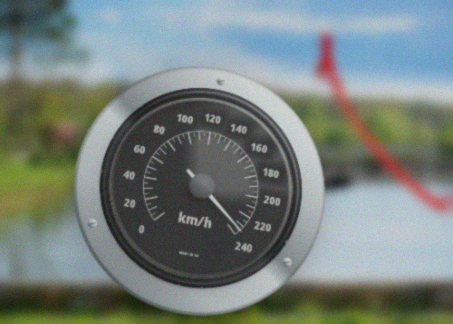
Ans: 235 km/h
